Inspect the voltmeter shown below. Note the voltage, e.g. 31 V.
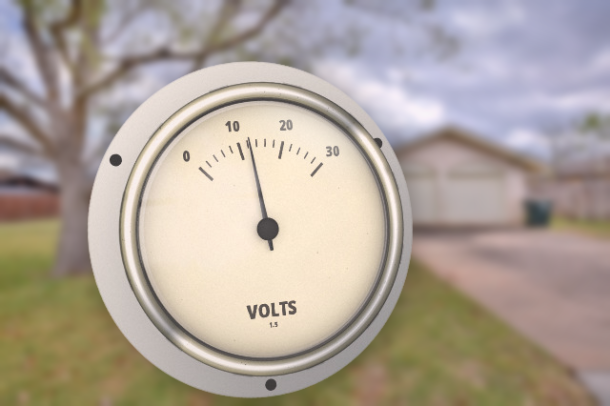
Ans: 12 V
